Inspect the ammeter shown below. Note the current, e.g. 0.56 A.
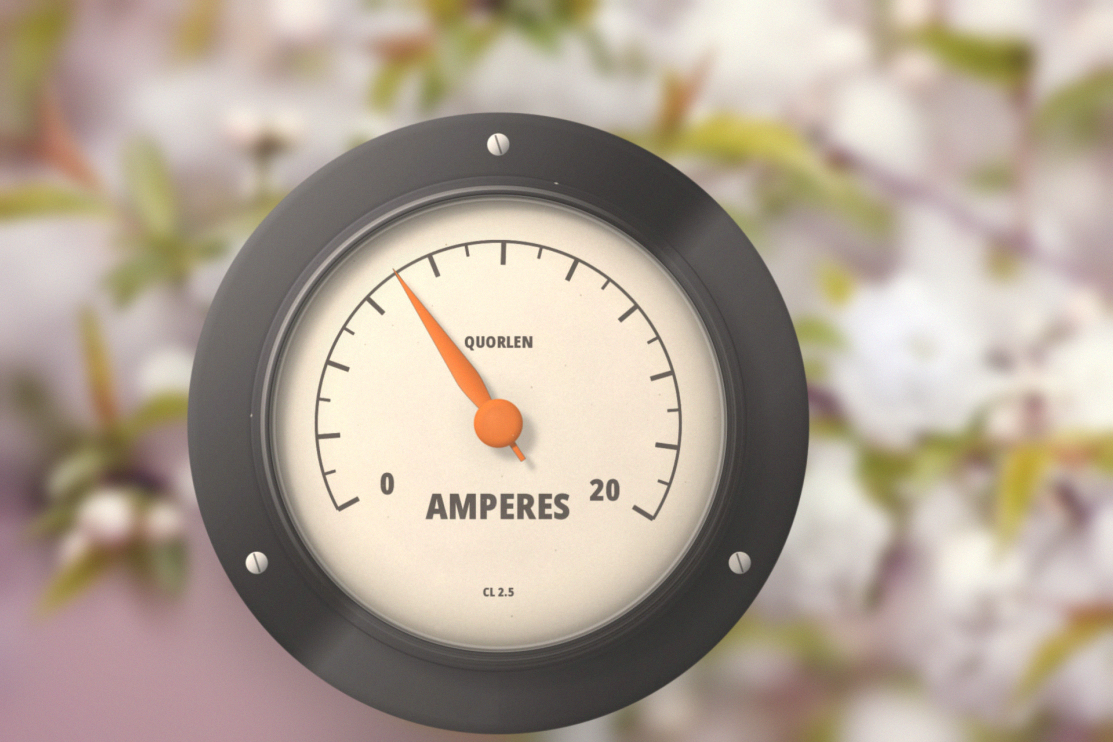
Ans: 7 A
